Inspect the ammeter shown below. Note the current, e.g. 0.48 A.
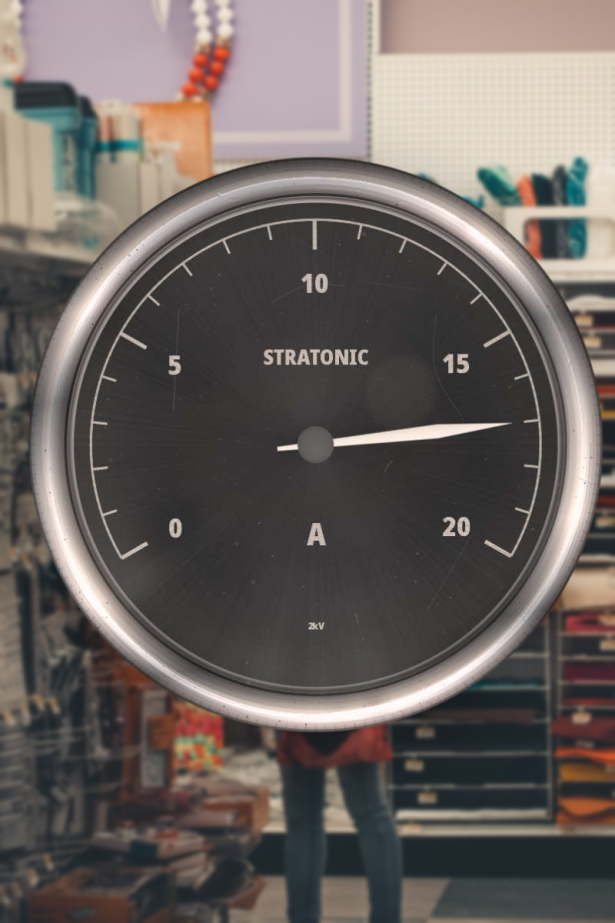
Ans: 17 A
